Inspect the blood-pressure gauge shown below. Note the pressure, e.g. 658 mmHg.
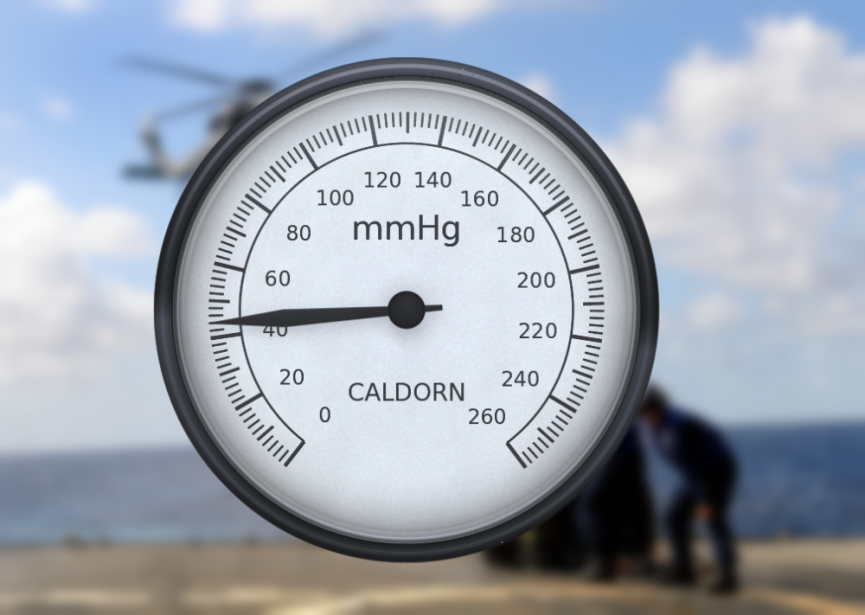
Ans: 44 mmHg
